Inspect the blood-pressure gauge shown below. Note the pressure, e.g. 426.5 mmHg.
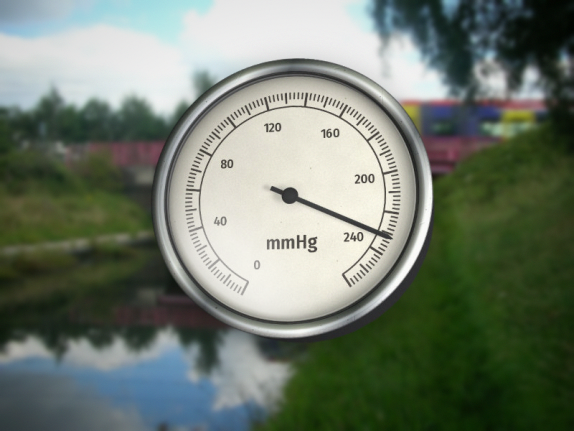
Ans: 232 mmHg
